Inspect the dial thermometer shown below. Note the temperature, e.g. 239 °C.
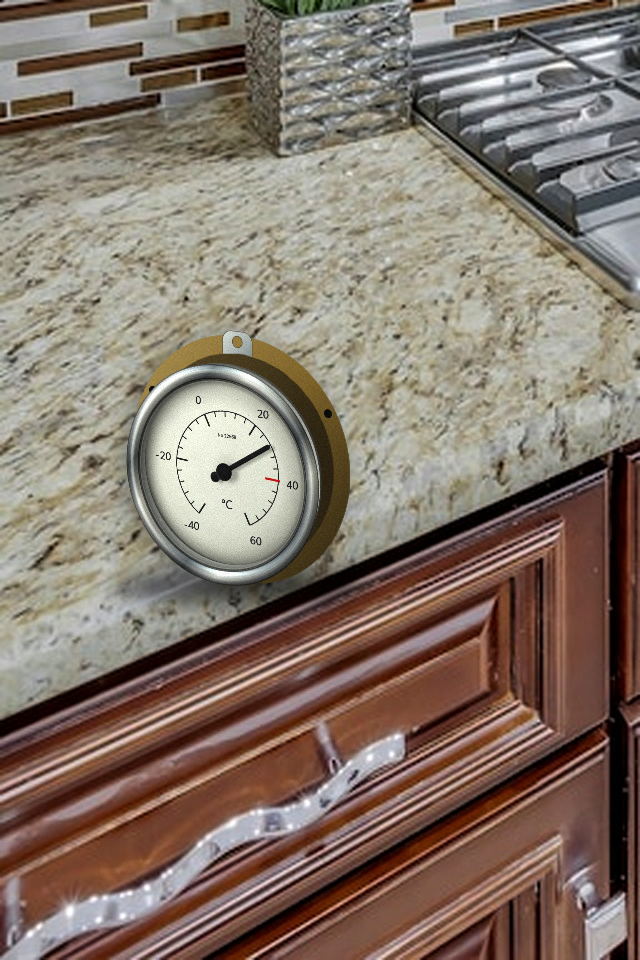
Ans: 28 °C
